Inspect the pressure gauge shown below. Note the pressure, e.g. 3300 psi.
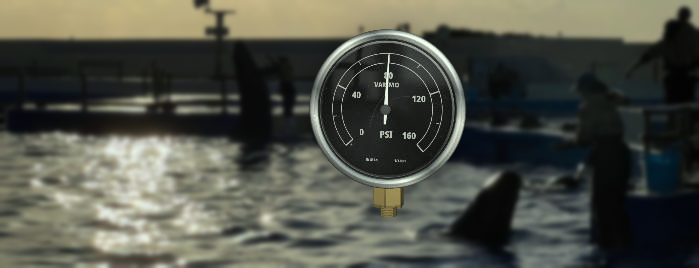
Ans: 80 psi
